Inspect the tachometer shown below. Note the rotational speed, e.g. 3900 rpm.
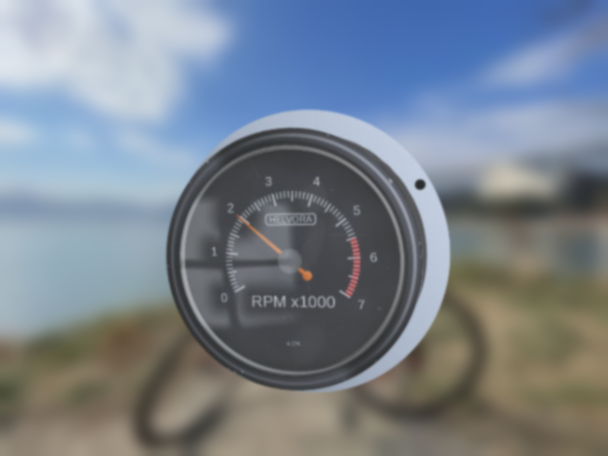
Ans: 2000 rpm
